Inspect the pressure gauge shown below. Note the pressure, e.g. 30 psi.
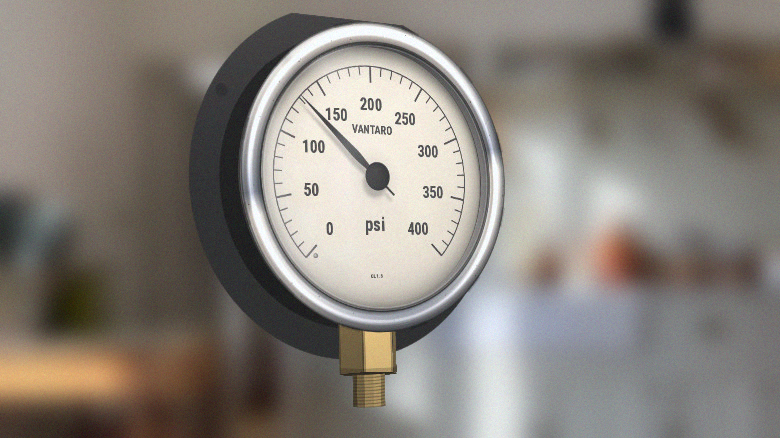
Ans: 130 psi
